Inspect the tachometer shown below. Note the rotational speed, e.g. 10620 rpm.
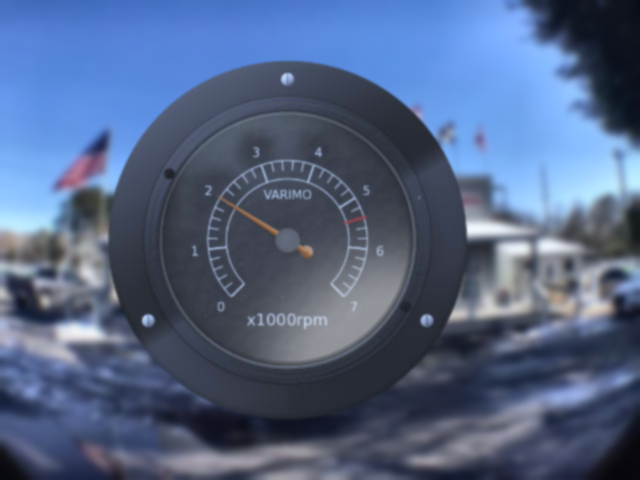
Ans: 2000 rpm
